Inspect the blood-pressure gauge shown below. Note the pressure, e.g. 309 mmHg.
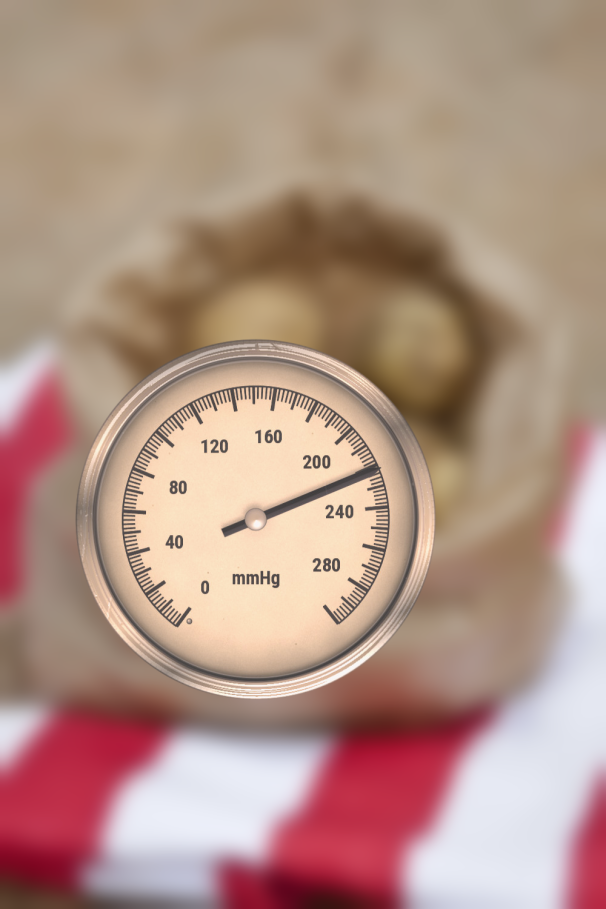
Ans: 222 mmHg
